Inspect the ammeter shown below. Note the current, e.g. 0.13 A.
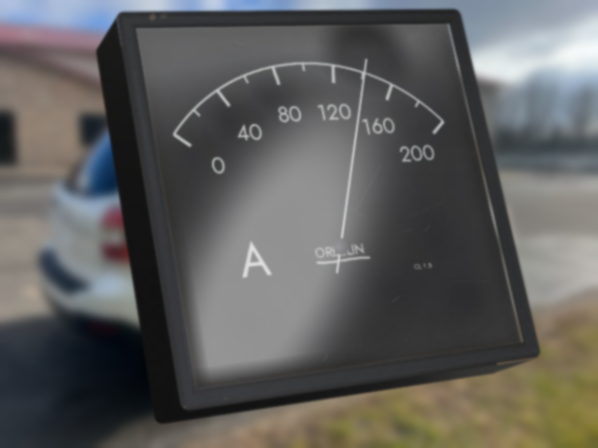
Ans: 140 A
